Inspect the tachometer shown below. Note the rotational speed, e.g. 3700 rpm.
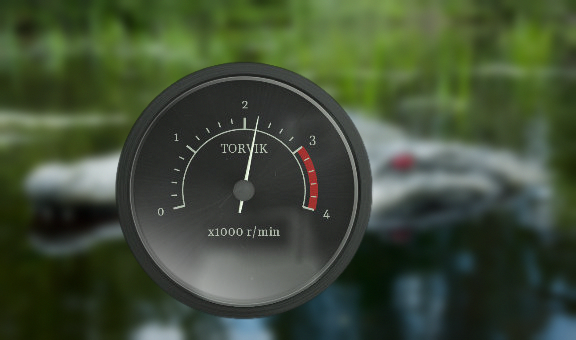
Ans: 2200 rpm
